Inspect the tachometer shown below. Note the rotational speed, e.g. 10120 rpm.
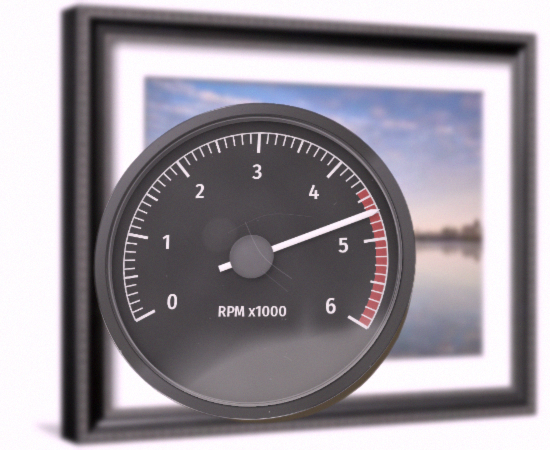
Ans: 4700 rpm
